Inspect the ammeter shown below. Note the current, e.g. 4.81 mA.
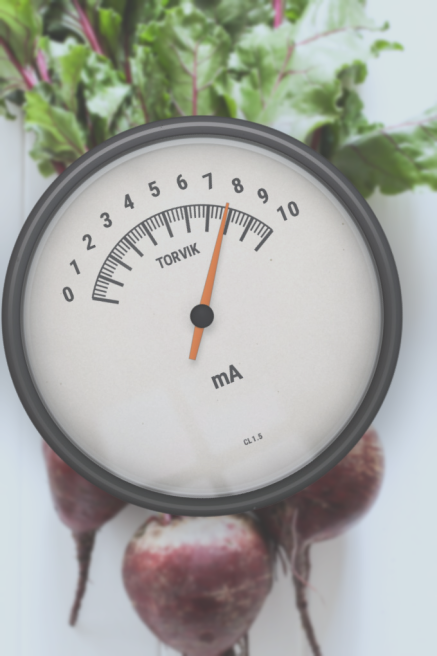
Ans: 7.8 mA
